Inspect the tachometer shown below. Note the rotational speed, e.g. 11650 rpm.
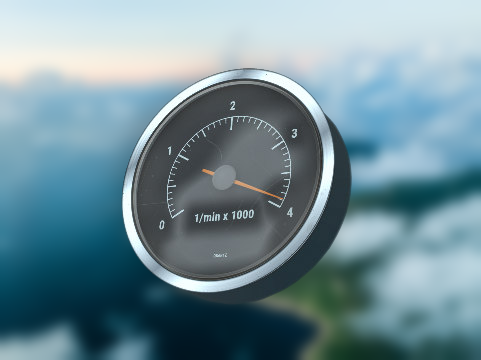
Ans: 3900 rpm
